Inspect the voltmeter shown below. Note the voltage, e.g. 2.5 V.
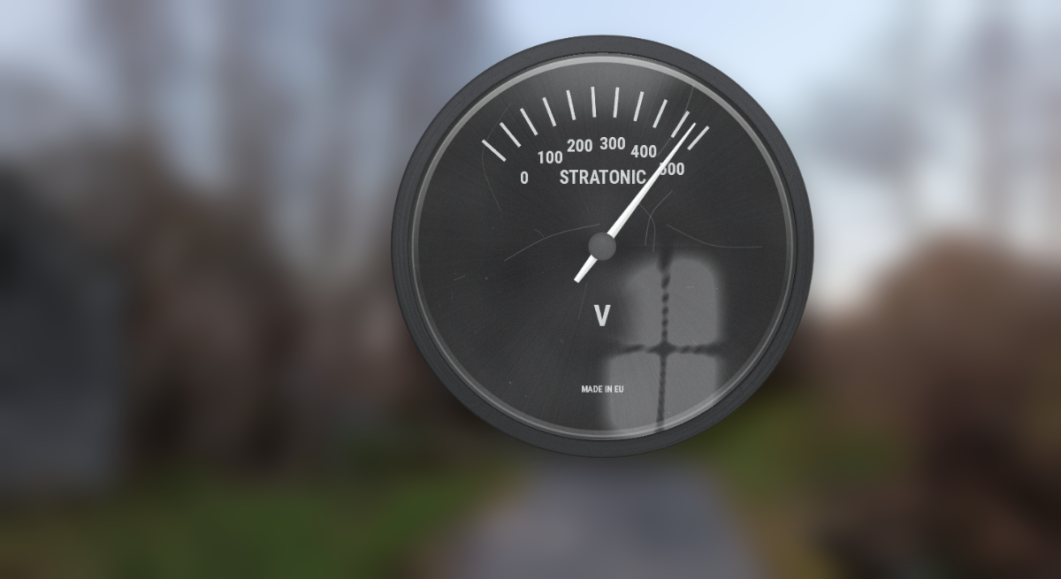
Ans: 475 V
